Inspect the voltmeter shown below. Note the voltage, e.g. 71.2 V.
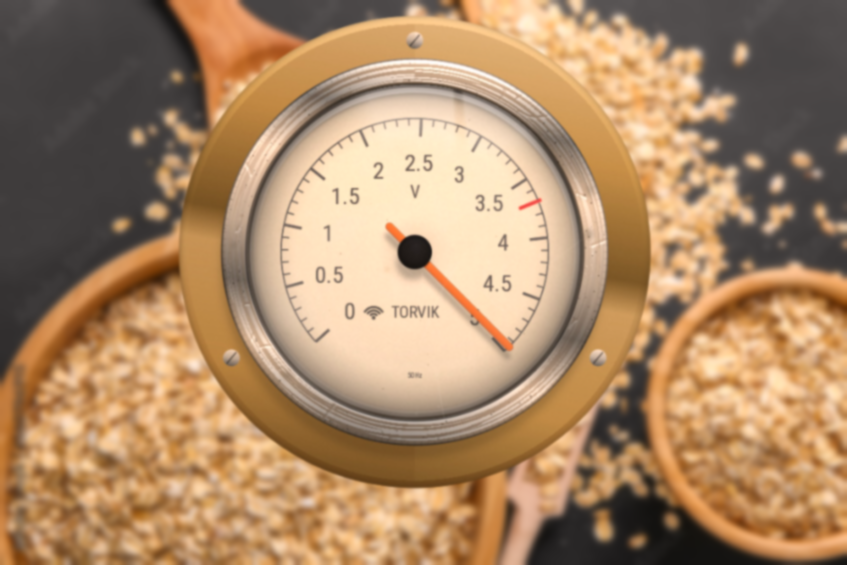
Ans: 4.95 V
